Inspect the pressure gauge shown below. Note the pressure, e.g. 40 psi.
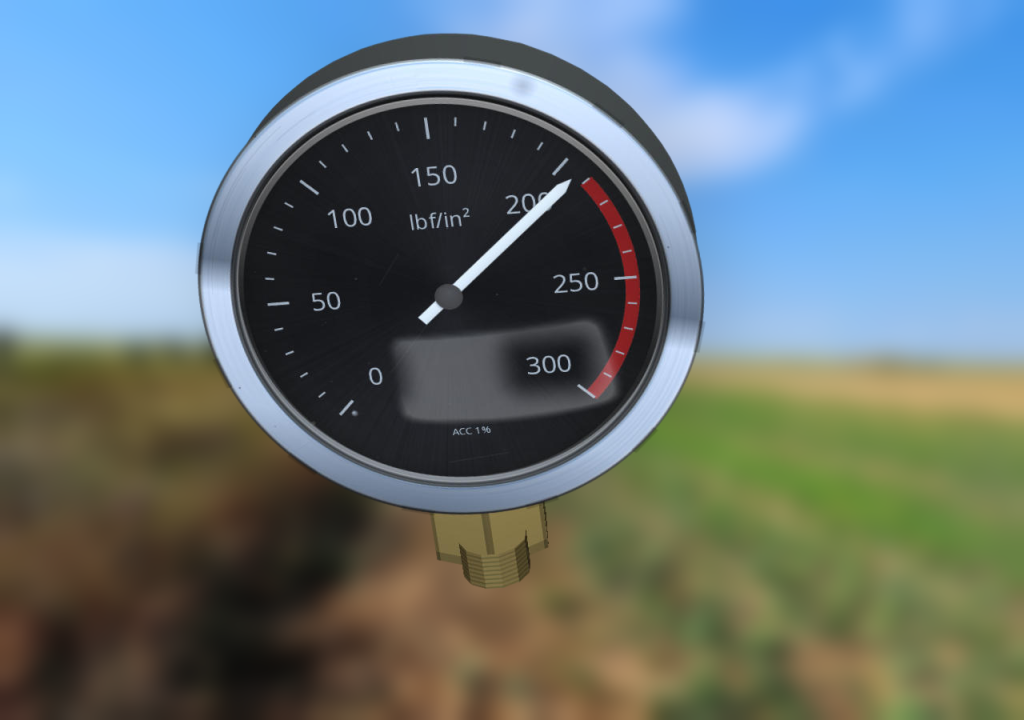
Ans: 205 psi
